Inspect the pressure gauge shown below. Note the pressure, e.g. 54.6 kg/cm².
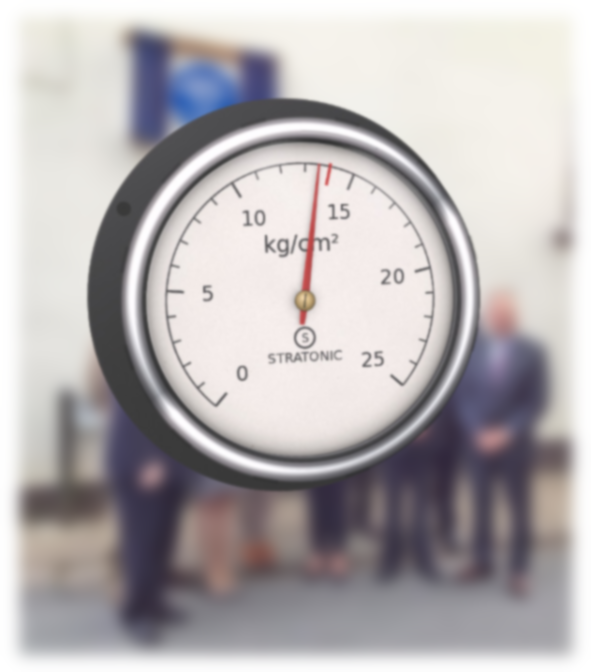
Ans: 13.5 kg/cm²
